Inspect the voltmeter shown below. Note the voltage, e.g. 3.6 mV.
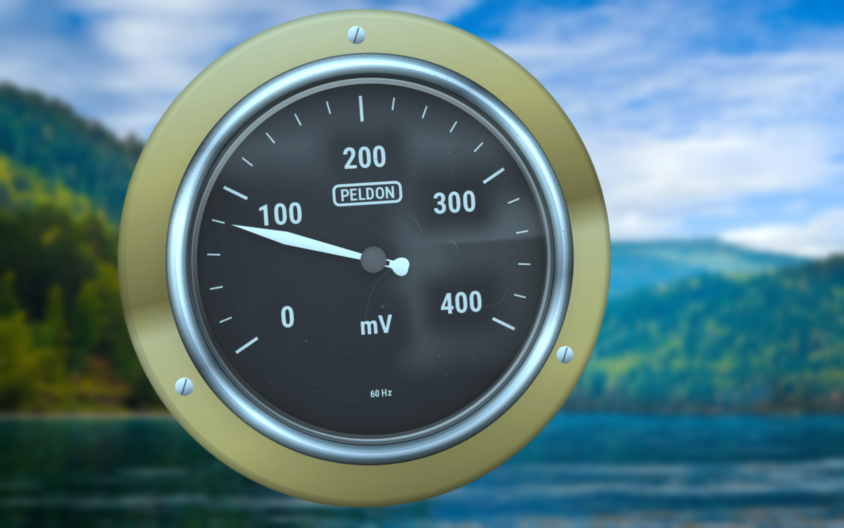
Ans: 80 mV
